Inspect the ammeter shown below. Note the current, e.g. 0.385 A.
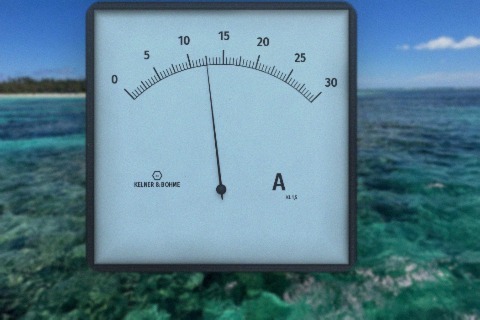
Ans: 12.5 A
